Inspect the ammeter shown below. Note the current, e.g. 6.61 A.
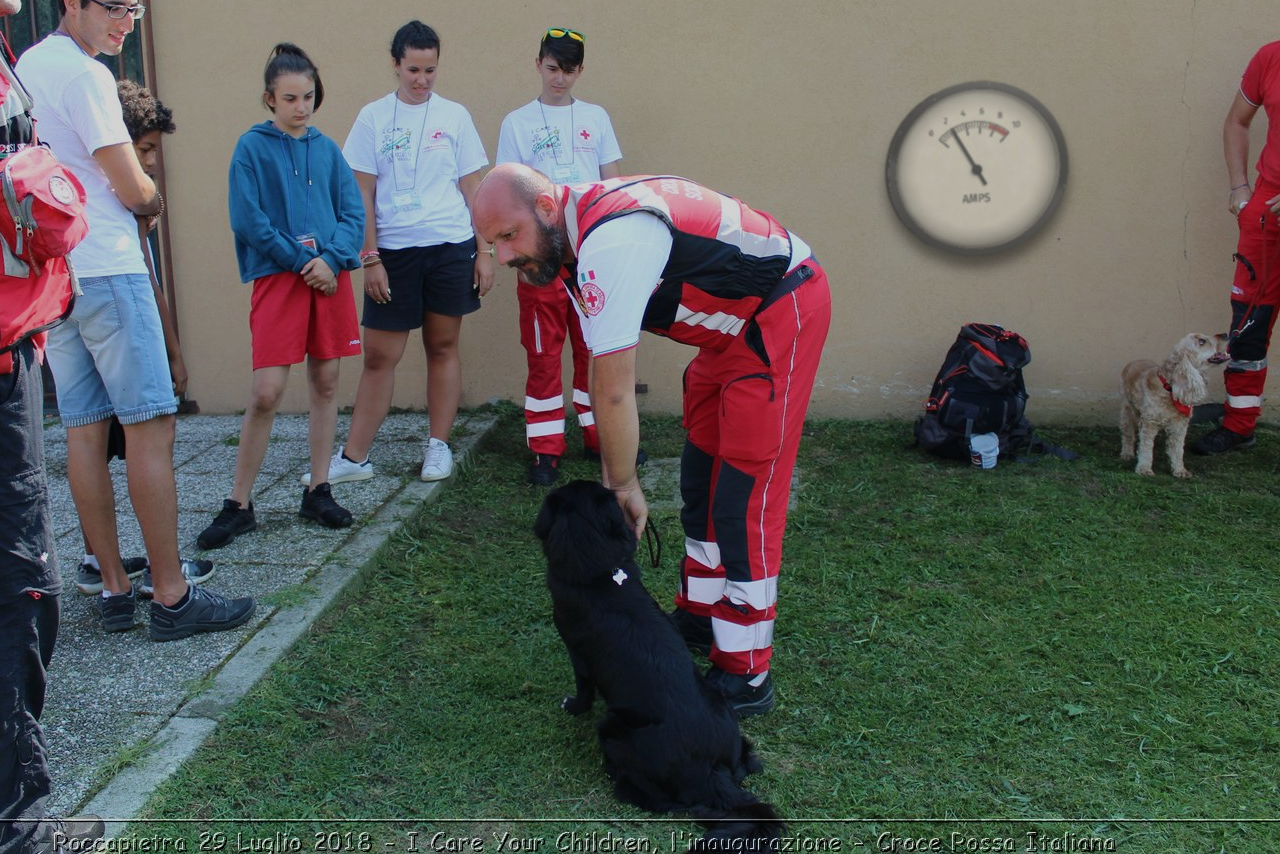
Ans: 2 A
